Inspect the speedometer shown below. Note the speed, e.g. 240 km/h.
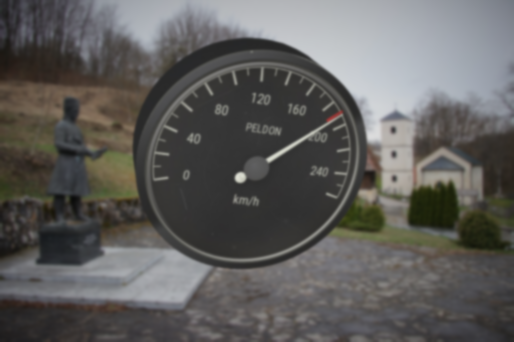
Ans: 190 km/h
